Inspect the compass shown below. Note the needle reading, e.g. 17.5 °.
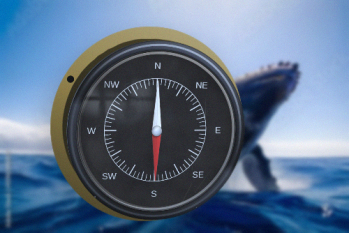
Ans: 180 °
